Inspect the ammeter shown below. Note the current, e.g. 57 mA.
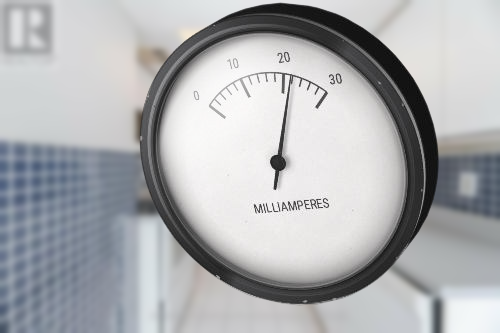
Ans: 22 mA
